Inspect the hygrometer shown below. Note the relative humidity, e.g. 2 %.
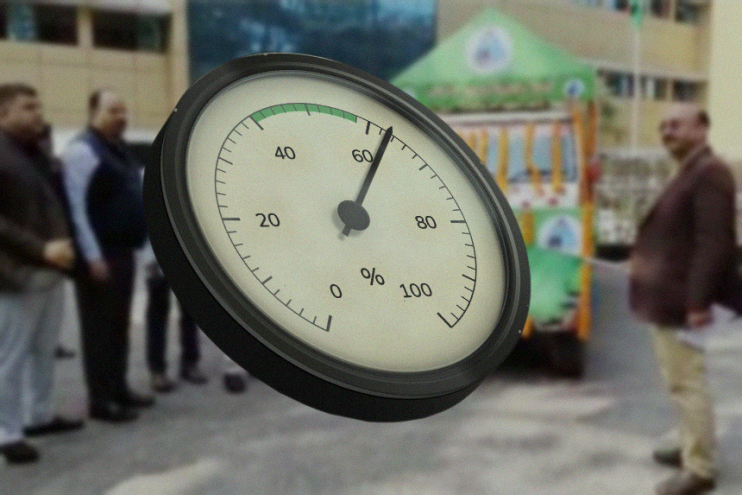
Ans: 63 %
